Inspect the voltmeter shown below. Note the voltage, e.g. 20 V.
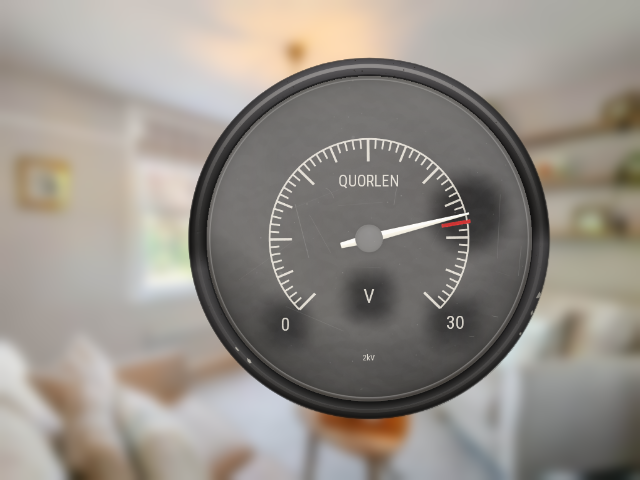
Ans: 23.5 V
